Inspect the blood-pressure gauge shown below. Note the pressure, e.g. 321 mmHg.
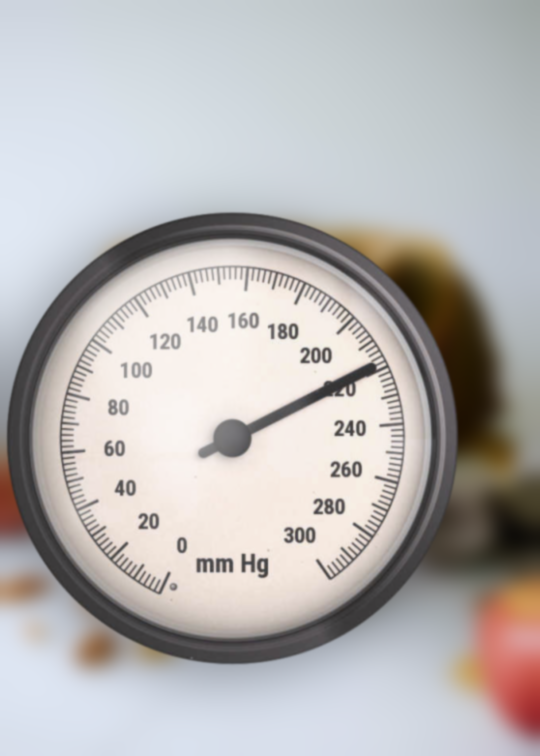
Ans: 218 mmHg
